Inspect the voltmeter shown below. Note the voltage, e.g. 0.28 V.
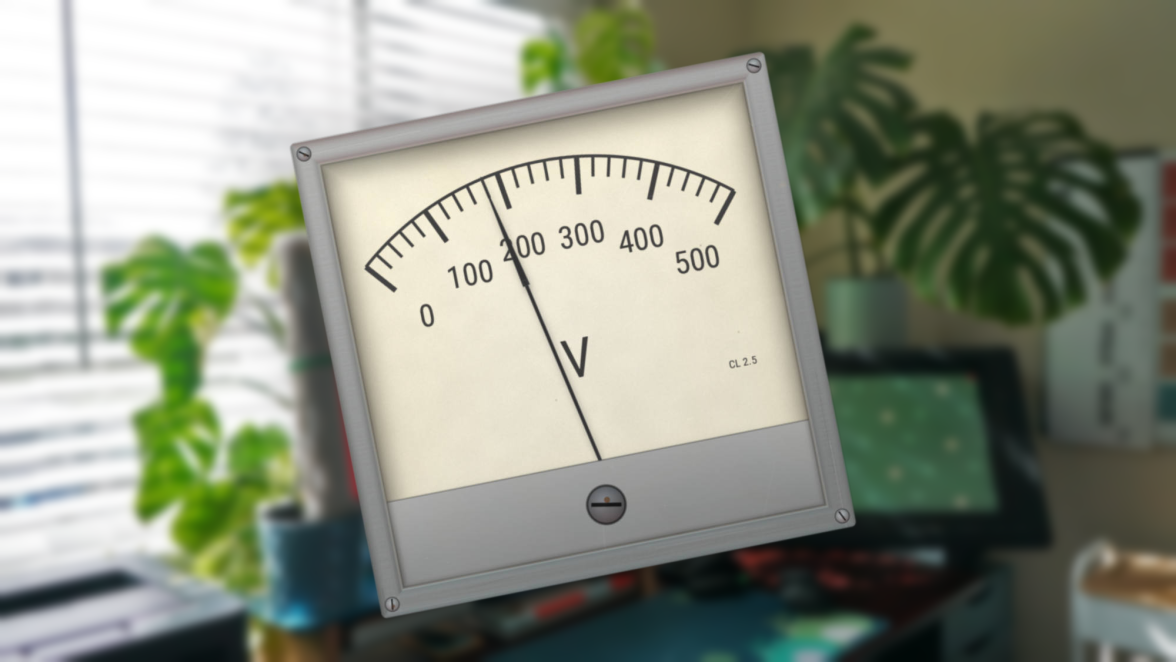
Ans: 180 V
